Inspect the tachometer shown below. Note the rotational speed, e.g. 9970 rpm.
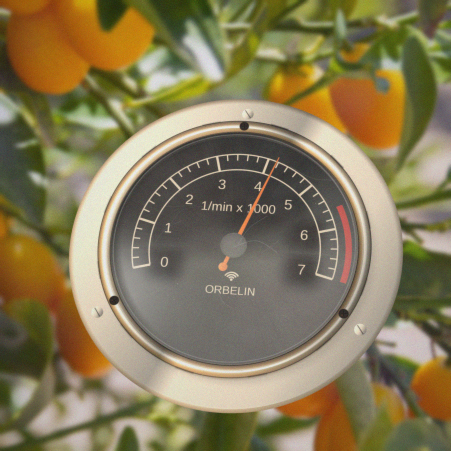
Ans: 4200 rpm
